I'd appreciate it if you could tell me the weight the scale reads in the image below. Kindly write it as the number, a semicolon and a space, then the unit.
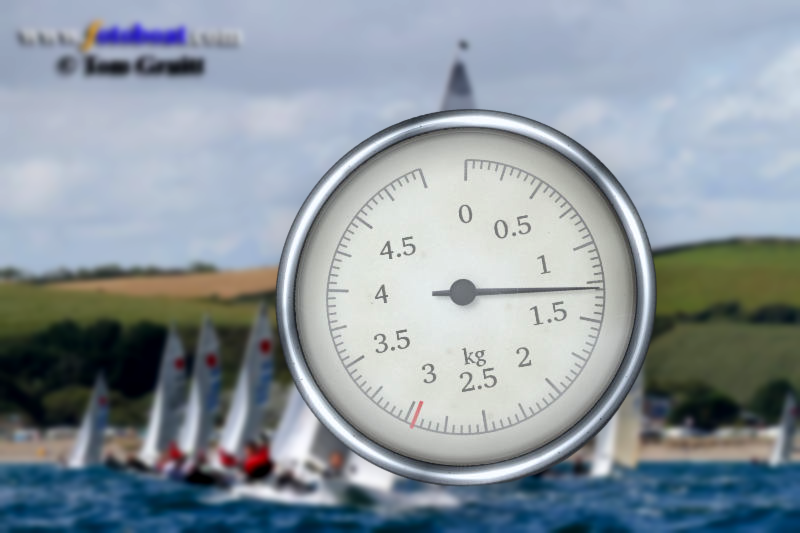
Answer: 1.3; kg
